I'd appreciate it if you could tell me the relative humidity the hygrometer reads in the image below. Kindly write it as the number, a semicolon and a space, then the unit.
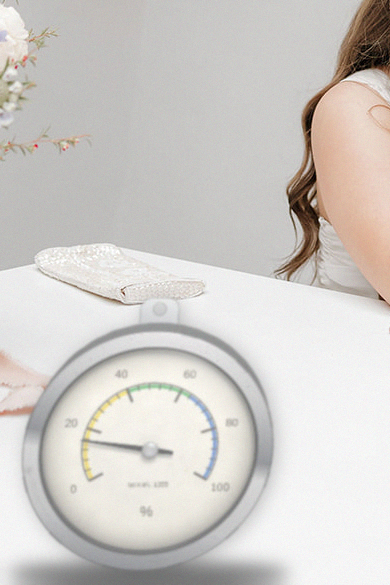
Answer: 16; %
